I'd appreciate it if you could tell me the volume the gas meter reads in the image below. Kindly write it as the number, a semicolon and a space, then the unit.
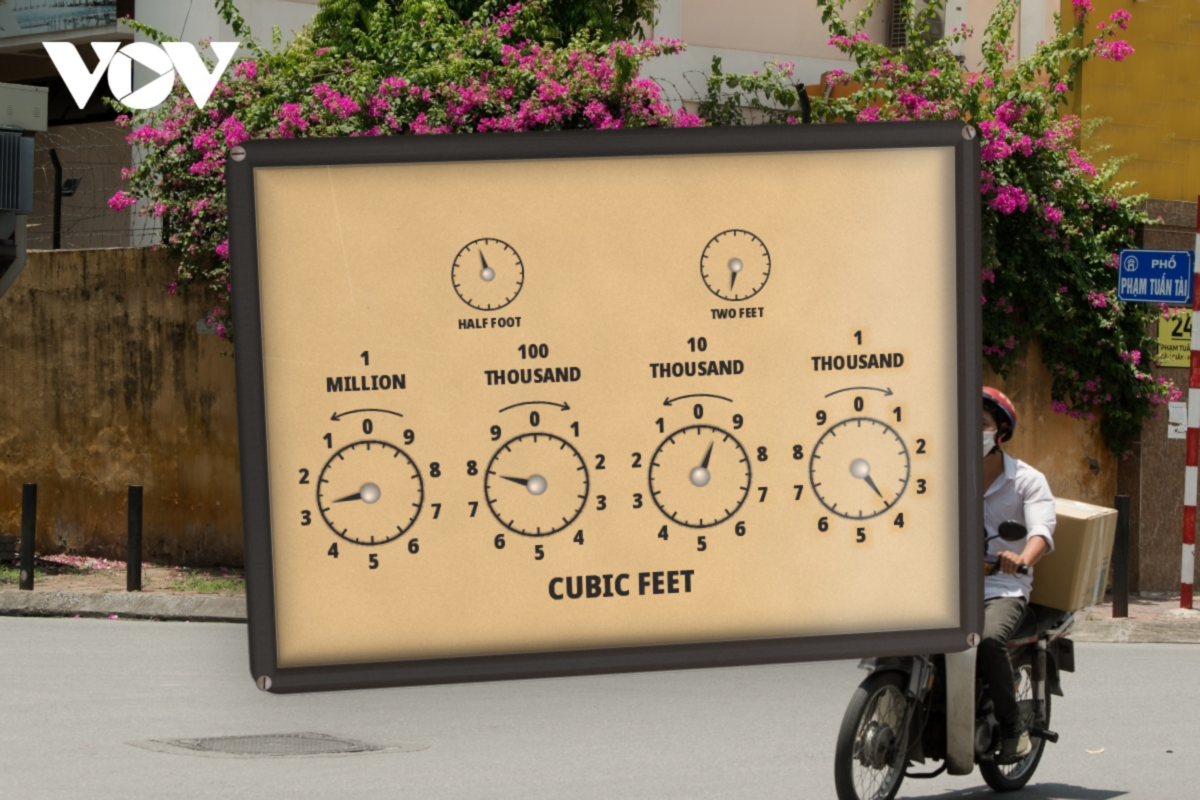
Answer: 279400; ft³
